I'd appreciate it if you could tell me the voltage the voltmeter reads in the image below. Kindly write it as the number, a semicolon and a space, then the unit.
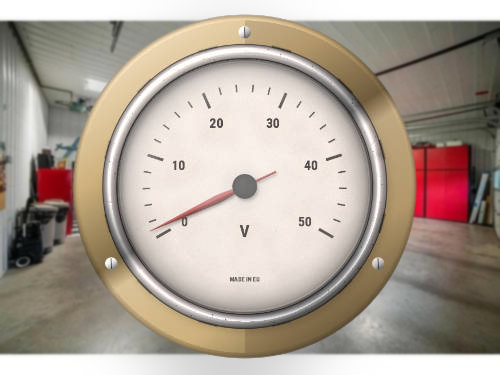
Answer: 1; V
